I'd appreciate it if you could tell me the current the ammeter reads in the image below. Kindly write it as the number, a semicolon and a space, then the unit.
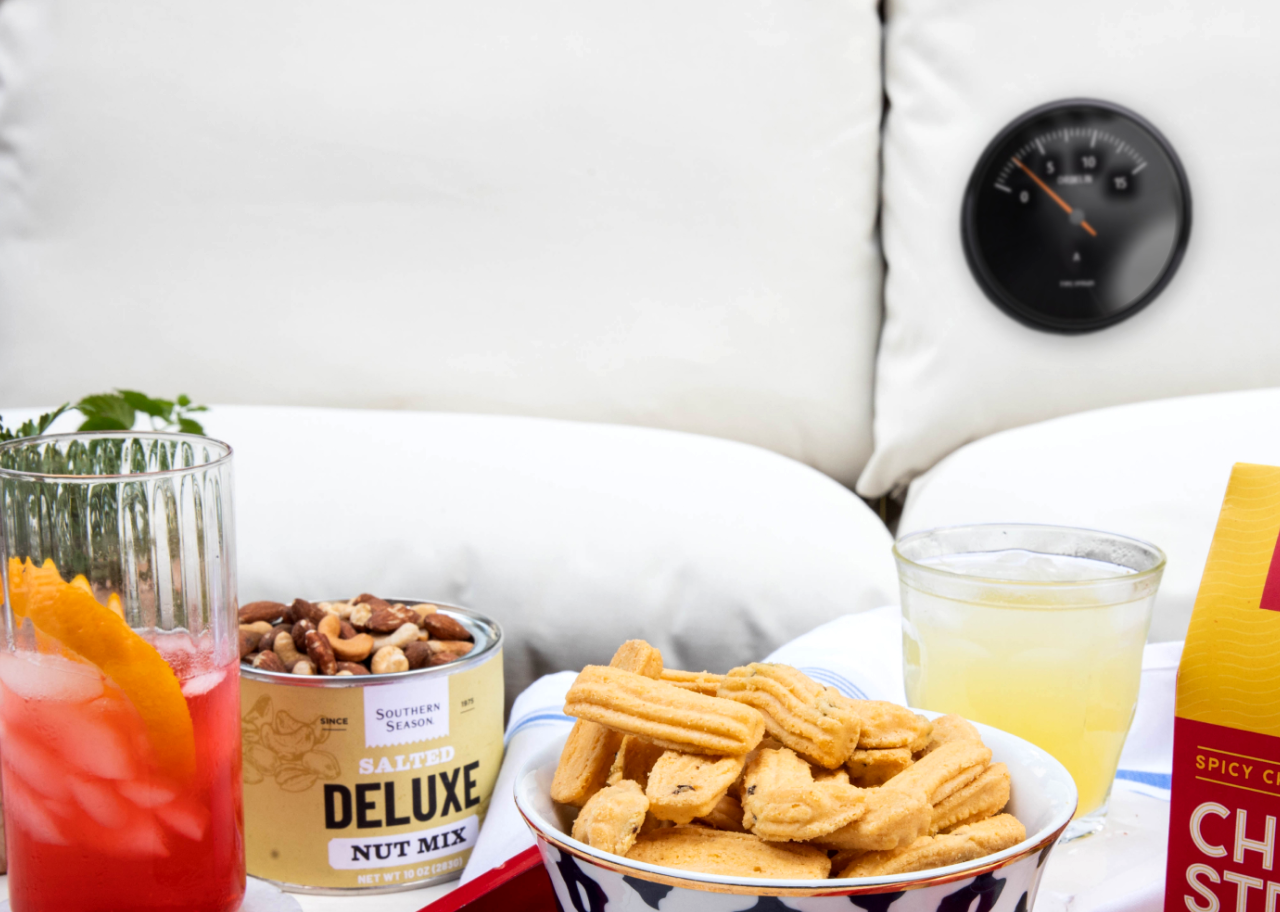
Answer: 2.5; A
